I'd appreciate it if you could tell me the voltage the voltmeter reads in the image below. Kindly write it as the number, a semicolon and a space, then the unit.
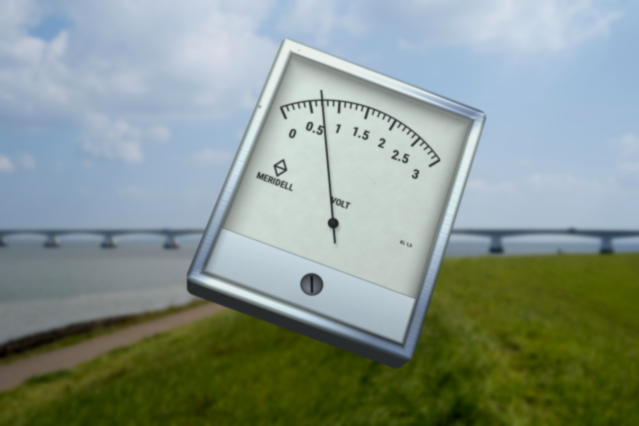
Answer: 0.7; V
